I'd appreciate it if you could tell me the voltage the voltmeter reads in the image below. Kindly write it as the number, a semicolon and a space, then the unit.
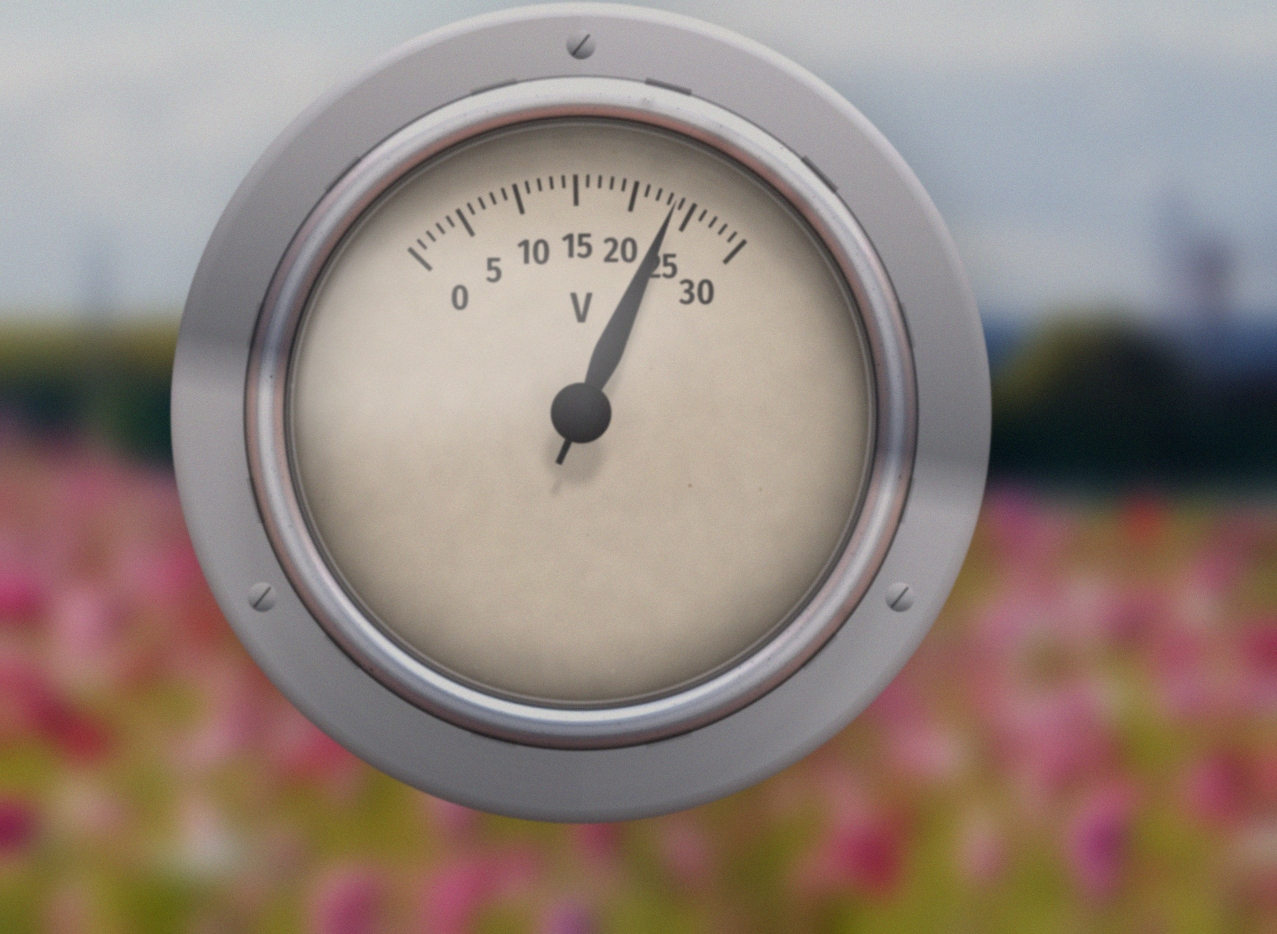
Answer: 23.5; V
